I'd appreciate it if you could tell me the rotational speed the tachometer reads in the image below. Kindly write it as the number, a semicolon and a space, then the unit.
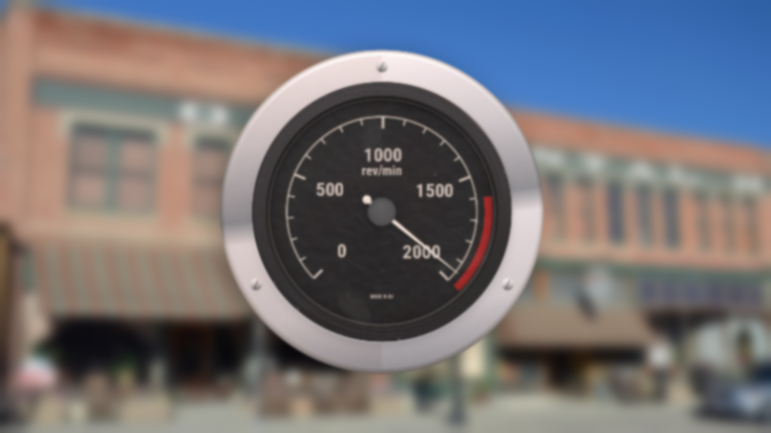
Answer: 1950; rpm
